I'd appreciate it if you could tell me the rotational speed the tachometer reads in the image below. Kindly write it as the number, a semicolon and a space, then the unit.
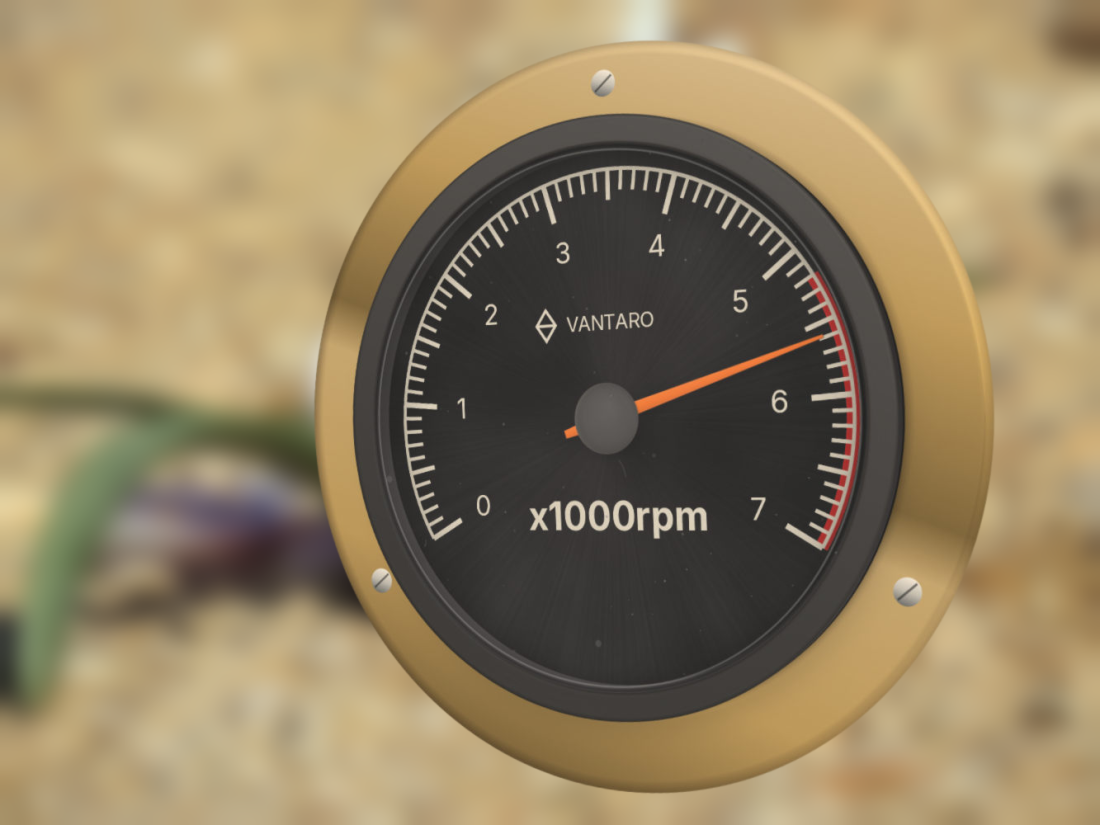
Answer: 5600; rpm
